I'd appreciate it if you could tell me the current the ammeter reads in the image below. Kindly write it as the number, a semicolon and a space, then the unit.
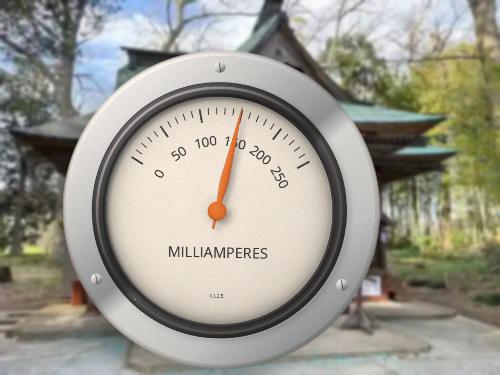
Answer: 150; mA
